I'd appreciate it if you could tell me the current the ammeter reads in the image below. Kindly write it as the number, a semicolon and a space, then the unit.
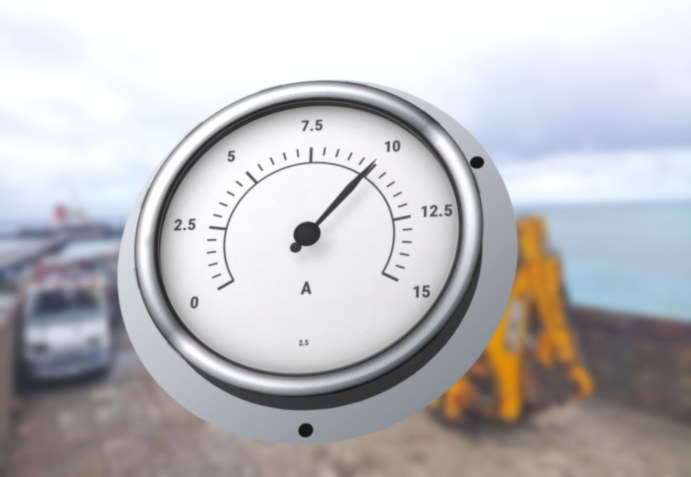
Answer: 10; A
